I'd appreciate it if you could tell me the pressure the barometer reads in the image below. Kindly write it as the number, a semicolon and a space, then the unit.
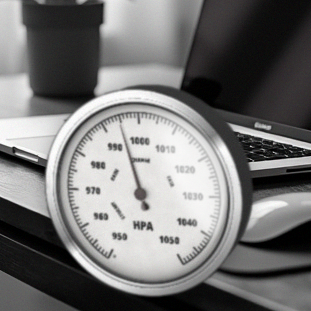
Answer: 995; hPa
